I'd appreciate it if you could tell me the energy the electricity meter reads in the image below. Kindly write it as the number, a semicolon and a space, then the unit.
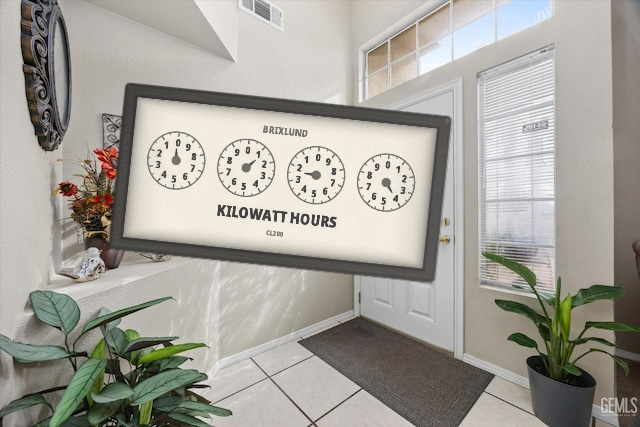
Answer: 124; kWh
